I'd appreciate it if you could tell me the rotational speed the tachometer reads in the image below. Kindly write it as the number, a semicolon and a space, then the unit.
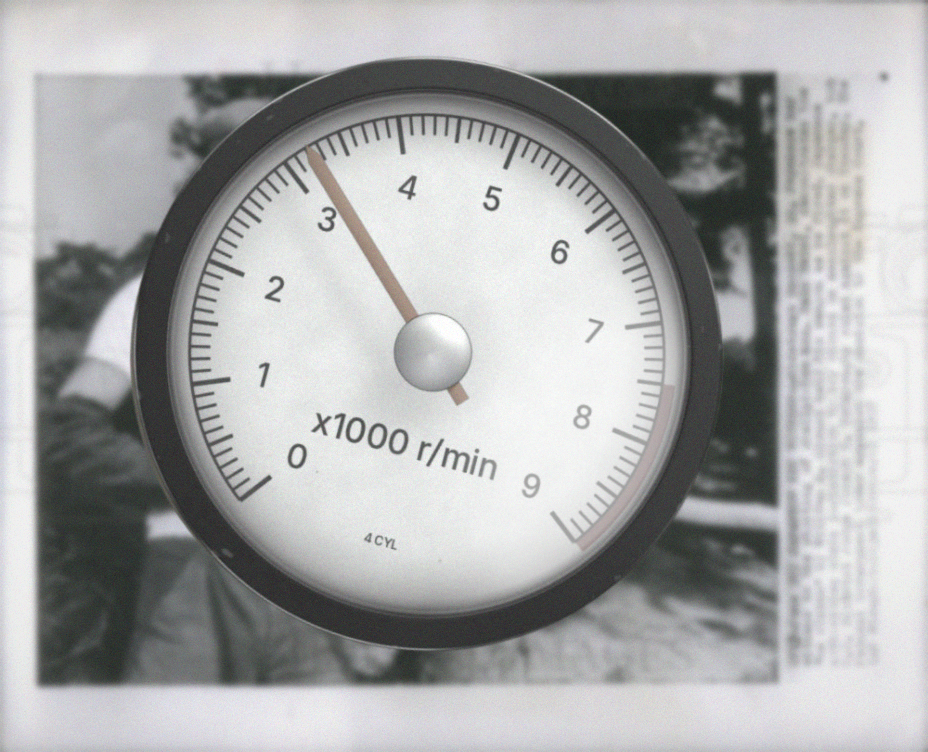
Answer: 3200; rpm
